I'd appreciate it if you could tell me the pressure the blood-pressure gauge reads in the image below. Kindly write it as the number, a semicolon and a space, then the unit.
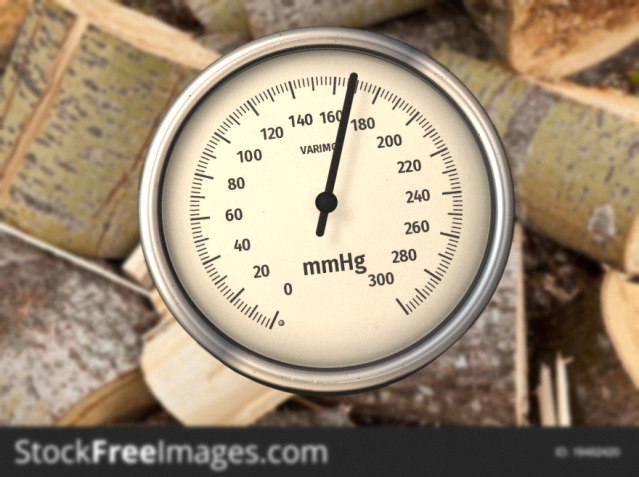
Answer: 168; mmHg
